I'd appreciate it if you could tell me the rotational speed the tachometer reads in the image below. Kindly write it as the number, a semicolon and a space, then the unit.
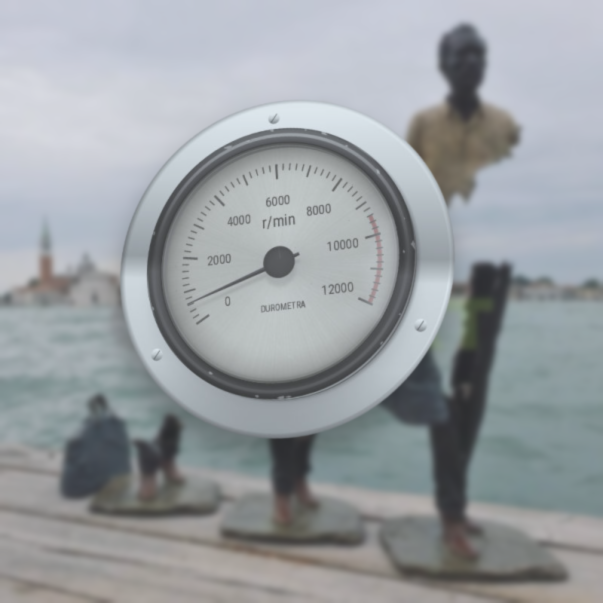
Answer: 600; rpm
